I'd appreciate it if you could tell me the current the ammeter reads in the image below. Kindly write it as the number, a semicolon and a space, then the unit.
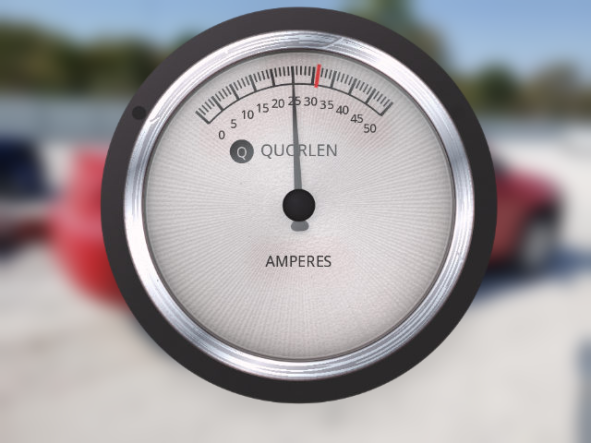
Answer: 25; A
